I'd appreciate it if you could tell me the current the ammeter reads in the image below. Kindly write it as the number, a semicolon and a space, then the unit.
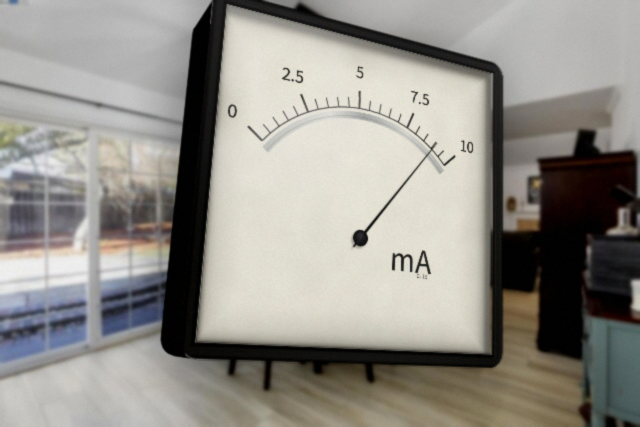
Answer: 9; mA
